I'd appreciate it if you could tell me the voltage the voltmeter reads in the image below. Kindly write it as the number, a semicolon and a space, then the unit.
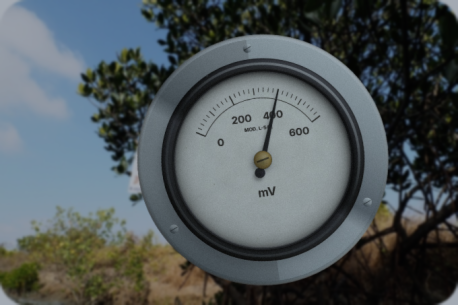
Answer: 400; mV
